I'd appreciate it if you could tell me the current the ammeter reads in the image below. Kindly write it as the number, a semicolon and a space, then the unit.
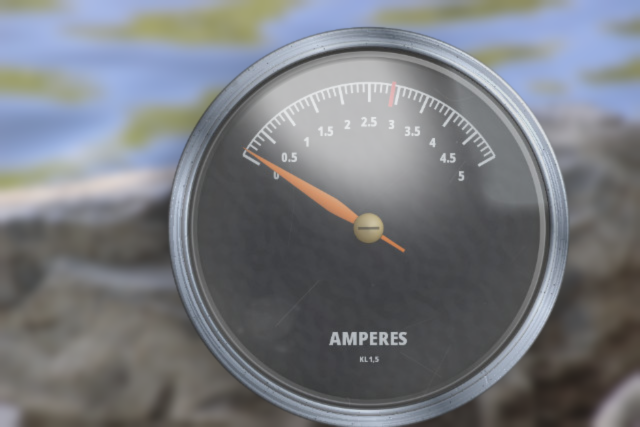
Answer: 0.1; A
